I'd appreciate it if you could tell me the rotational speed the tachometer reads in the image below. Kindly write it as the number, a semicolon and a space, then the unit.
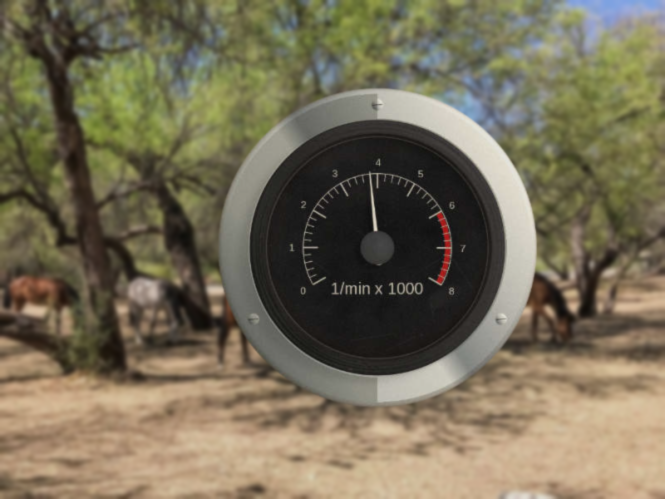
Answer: 3800; rpm
